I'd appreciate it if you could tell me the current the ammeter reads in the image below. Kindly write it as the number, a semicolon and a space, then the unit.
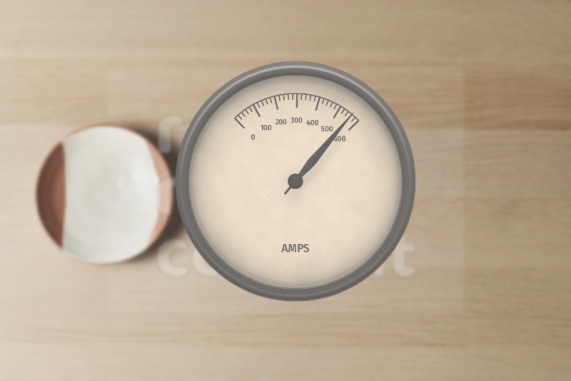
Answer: 560; A
